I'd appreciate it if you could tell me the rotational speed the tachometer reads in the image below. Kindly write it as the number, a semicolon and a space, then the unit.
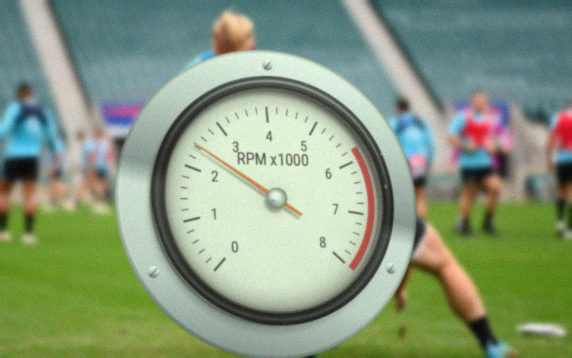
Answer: 2400; rpm
